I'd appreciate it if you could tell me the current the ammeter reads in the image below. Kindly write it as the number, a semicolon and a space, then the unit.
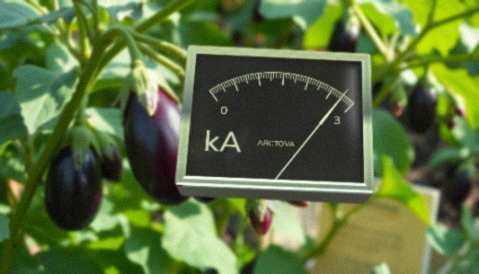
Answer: 2.75; kA
